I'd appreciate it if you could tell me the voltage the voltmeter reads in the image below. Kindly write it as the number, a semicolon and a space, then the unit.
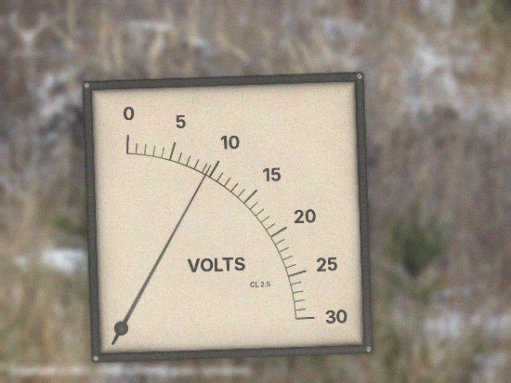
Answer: 9.5; V
